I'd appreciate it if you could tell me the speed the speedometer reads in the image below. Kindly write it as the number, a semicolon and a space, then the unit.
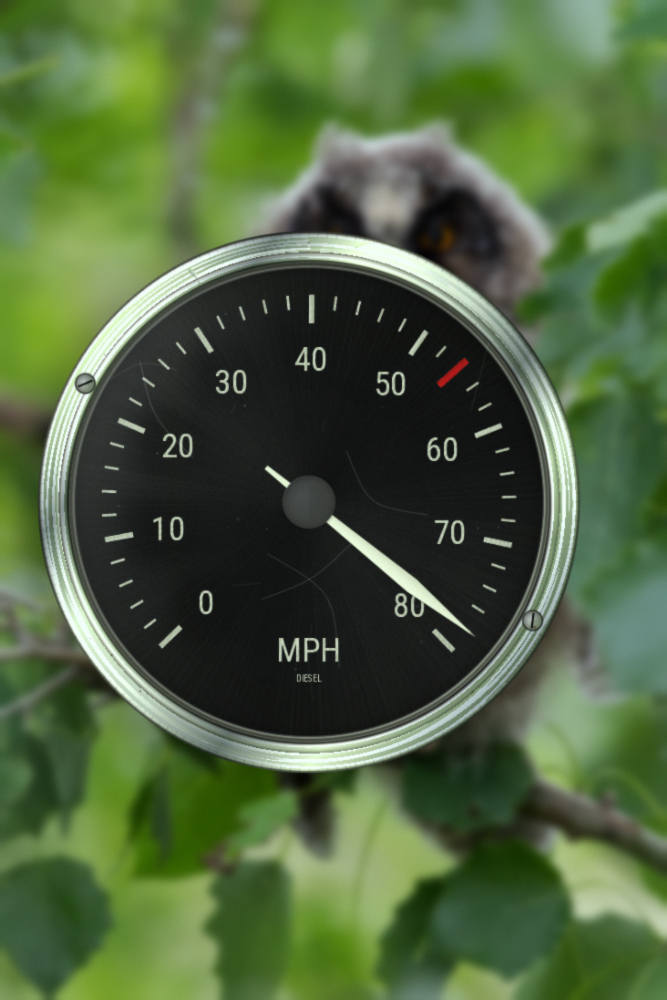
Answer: 78; mph
